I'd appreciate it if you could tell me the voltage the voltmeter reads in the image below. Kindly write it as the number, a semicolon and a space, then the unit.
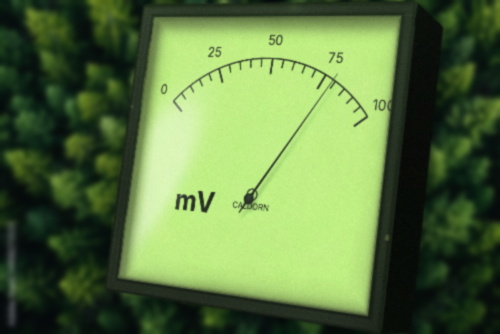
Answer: 80; mV
